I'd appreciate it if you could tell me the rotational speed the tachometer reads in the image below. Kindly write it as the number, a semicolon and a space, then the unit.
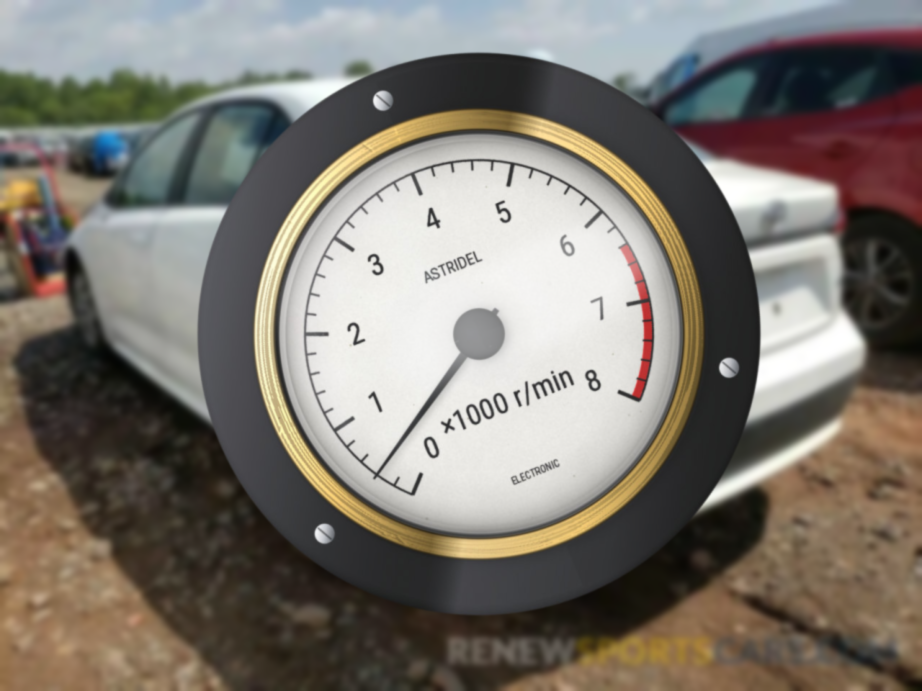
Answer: 400; rpm
